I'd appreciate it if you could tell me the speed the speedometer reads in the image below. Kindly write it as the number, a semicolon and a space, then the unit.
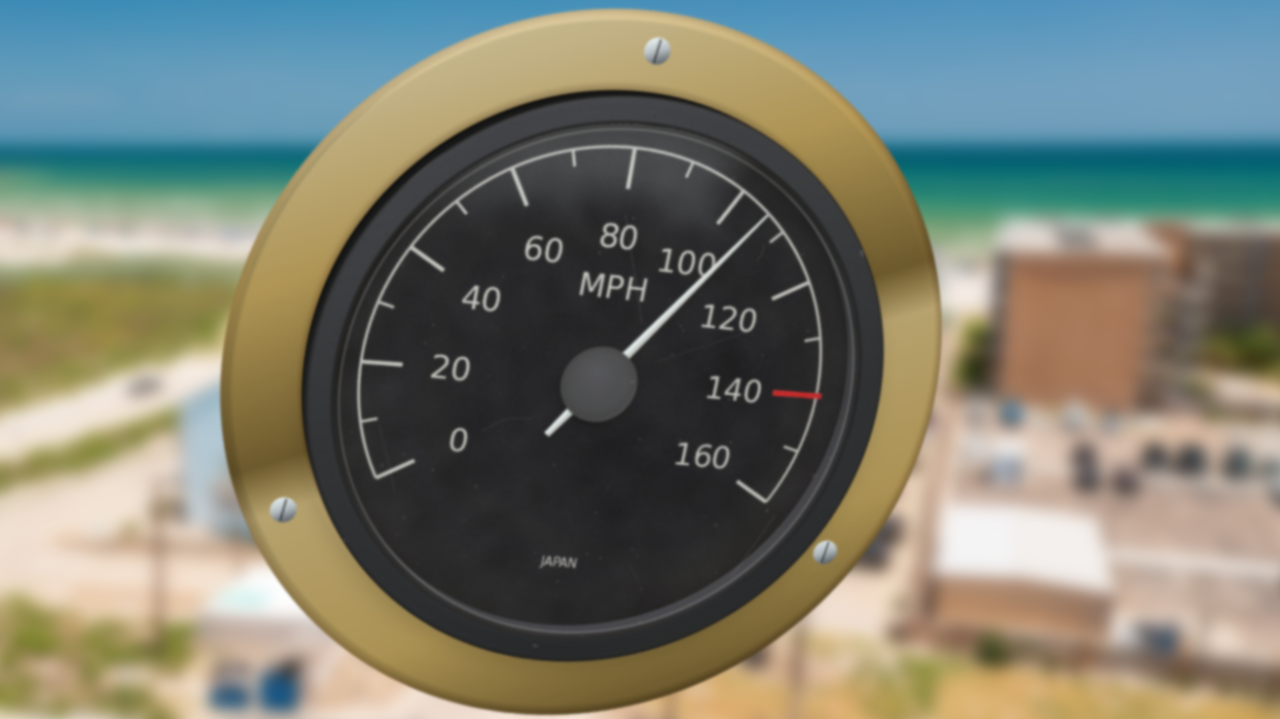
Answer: 105; mph
